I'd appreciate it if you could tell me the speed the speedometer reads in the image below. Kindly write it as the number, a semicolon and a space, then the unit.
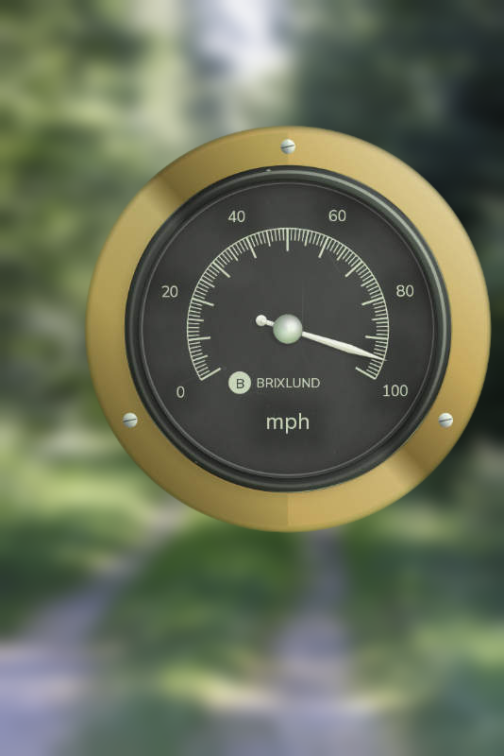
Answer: 95; mph
